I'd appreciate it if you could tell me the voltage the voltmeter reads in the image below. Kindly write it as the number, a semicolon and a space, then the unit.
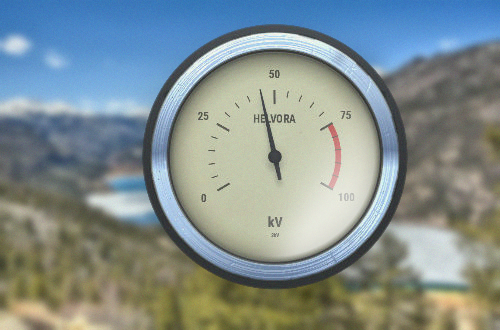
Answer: 45; kV
